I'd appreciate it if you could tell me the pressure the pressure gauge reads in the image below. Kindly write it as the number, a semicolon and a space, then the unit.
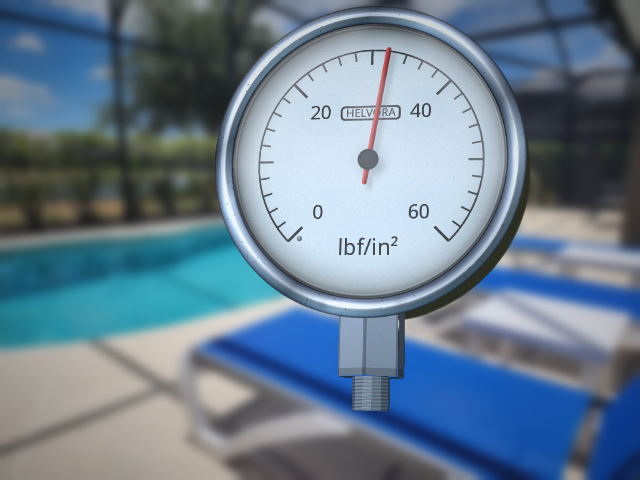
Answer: 32; psi
